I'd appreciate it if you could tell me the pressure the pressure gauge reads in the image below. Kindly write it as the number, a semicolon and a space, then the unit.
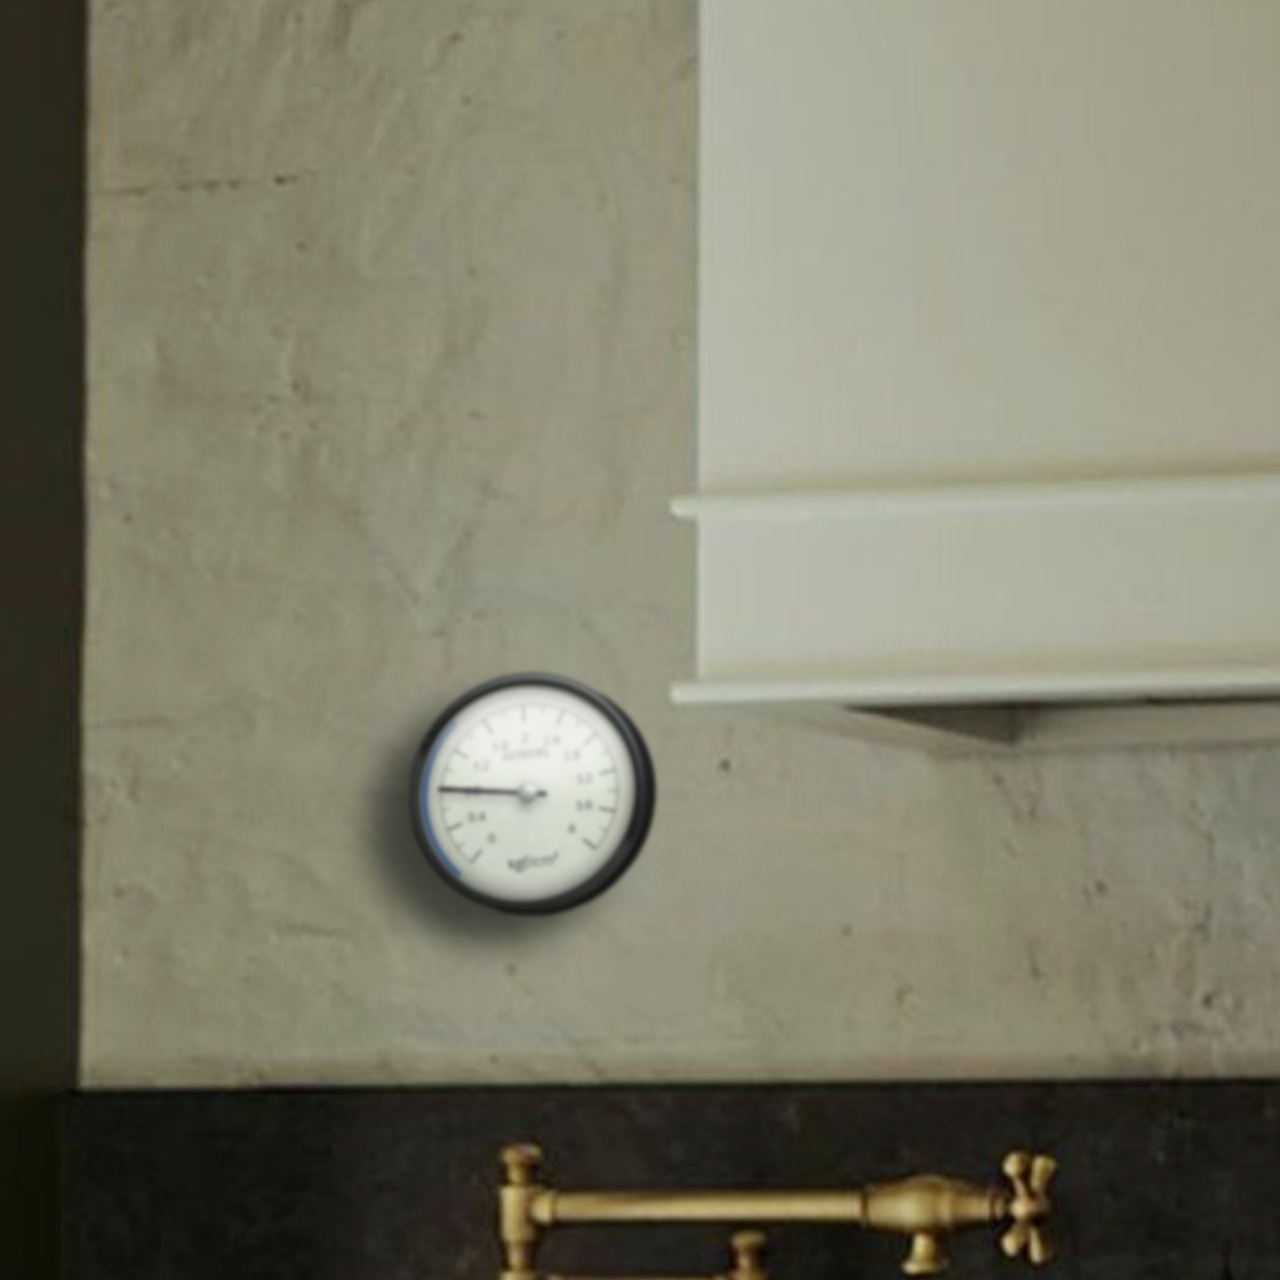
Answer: 0.8; kg/cm²
